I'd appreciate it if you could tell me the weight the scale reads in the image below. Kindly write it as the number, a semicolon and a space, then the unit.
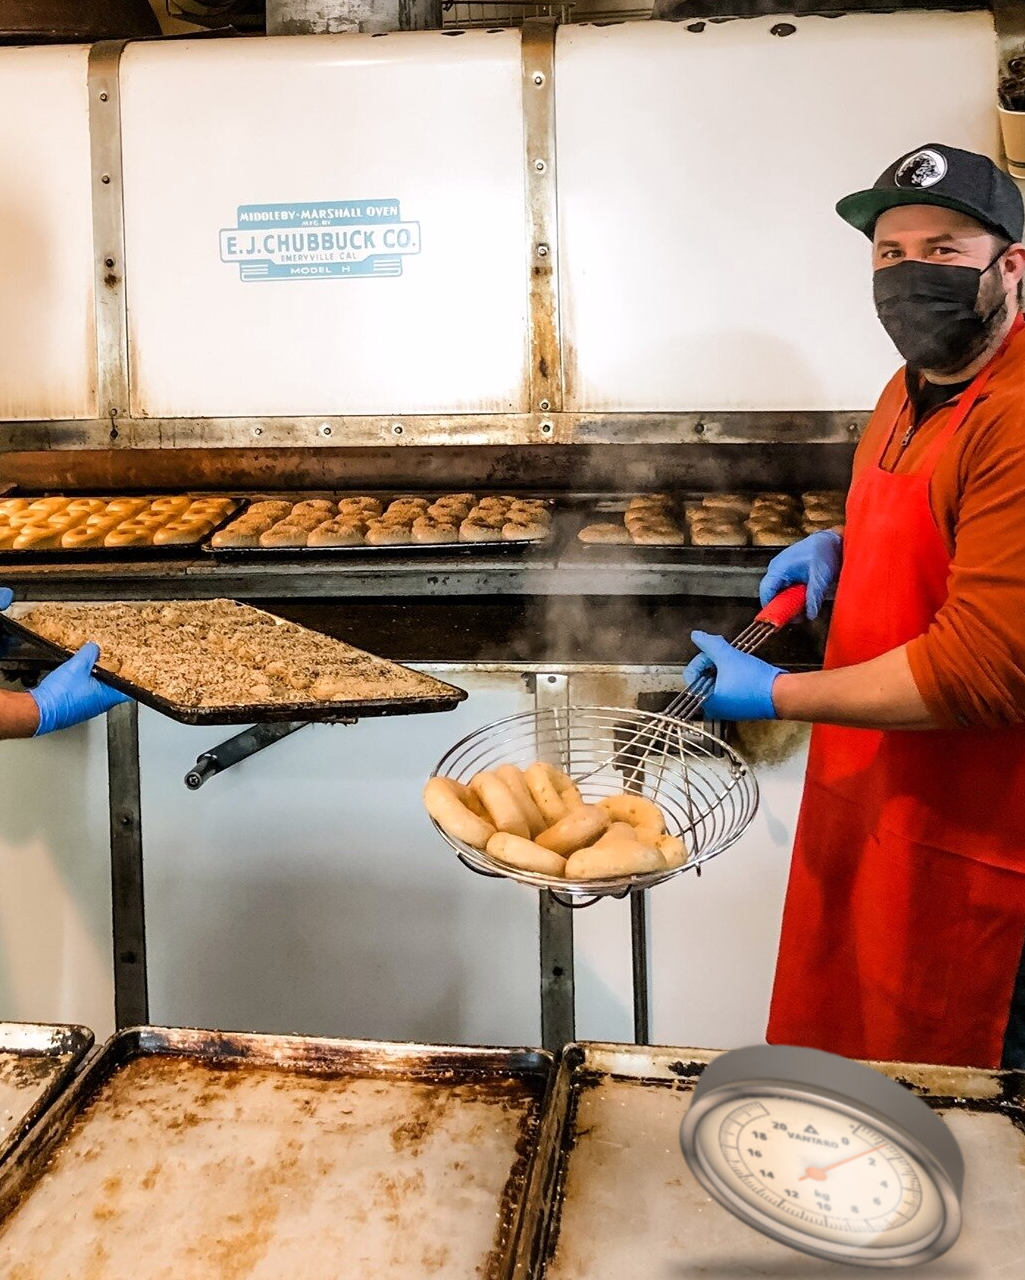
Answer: 1; kg
